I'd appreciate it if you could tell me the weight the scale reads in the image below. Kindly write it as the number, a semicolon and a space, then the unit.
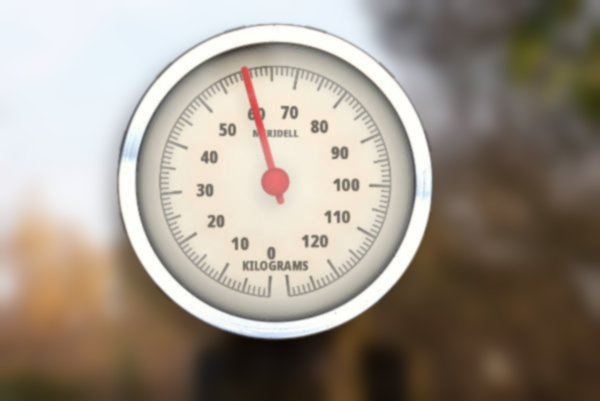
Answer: 60; kg
